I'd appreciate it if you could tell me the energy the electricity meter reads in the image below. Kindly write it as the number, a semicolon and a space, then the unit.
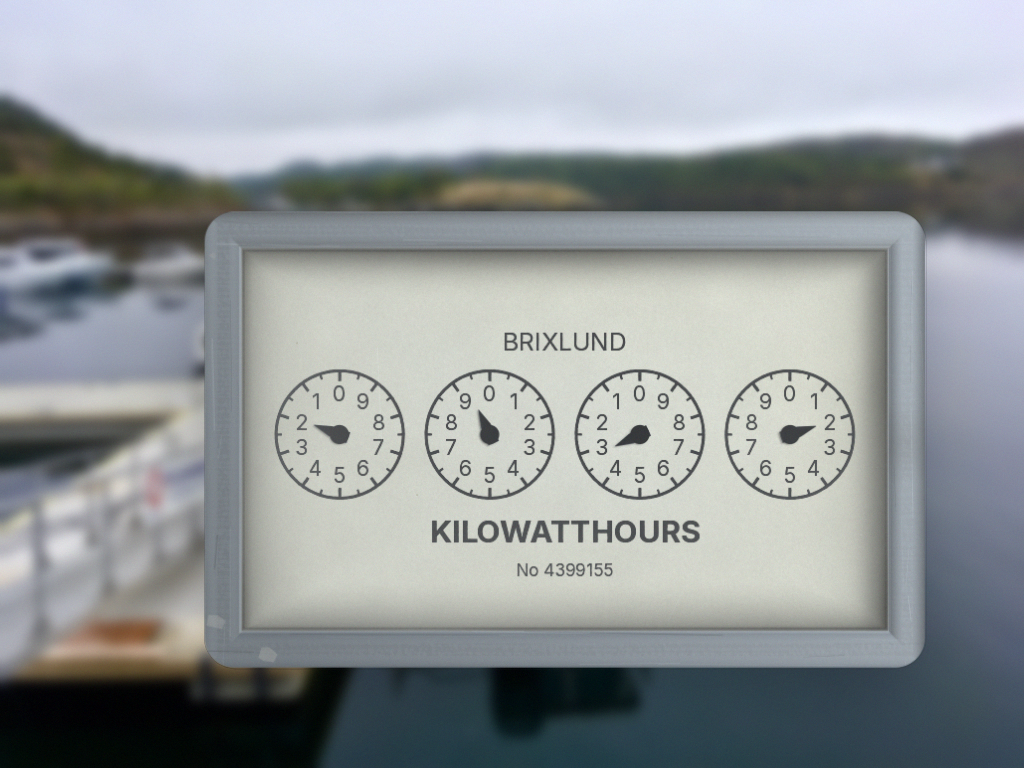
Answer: 1932; kWh
